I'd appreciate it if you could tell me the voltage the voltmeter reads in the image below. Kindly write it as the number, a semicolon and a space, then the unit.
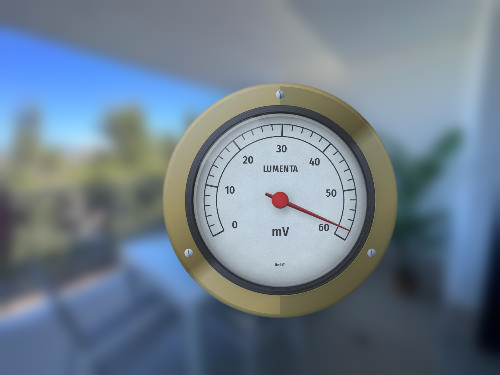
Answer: 58; mV
